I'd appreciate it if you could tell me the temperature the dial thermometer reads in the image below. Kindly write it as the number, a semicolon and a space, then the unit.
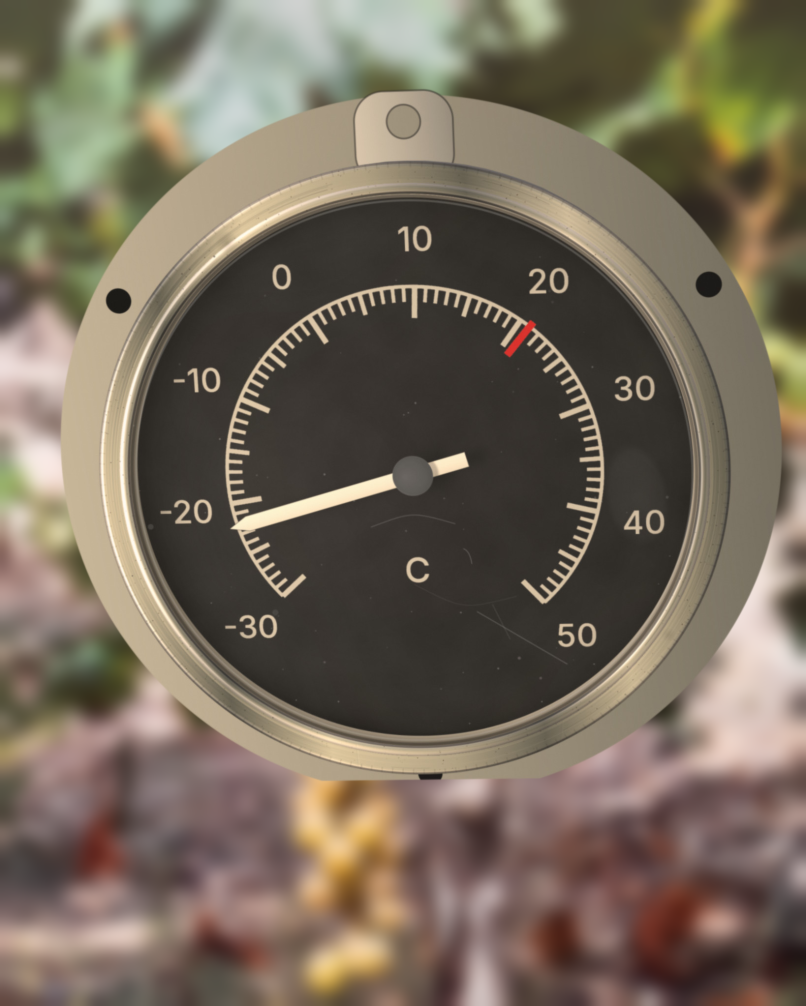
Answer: -22; °C
